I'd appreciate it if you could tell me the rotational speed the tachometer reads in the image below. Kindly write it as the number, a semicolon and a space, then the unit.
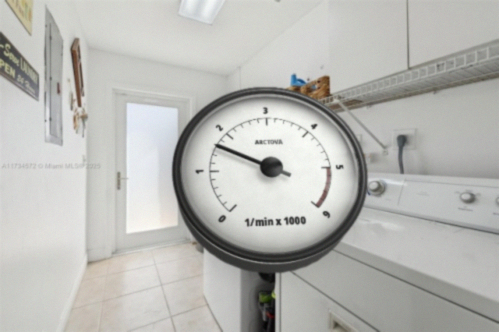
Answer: 1600; rpm
